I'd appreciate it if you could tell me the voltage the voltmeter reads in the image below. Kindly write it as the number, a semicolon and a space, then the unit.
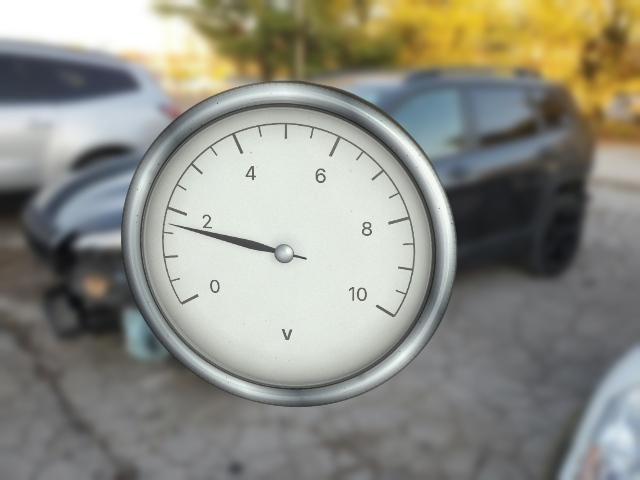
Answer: 1.75; V
